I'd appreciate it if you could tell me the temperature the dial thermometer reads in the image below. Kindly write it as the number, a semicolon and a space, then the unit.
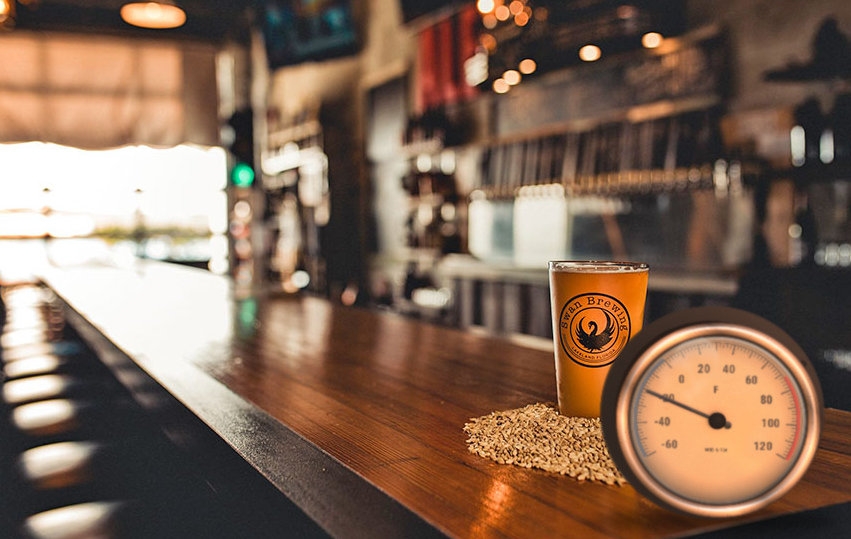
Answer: -20; °F
